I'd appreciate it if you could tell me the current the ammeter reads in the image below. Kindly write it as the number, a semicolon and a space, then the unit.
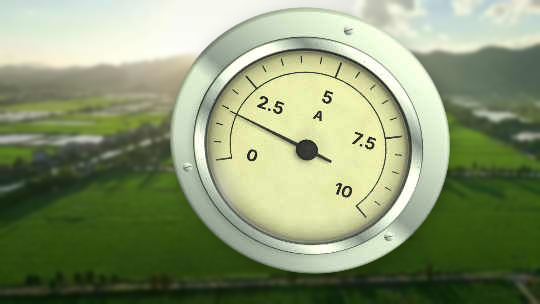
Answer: 1.5; A
